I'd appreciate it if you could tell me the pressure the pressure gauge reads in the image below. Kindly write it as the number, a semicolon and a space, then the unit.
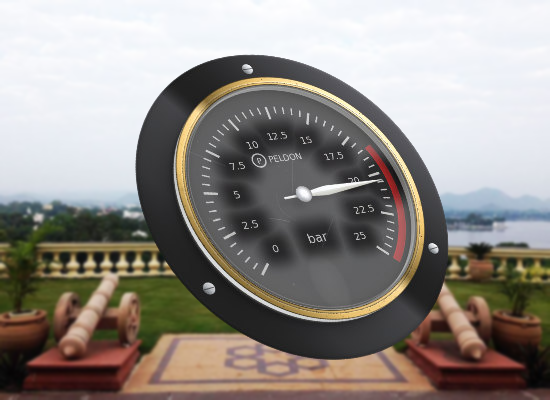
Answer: 20.5; bar
